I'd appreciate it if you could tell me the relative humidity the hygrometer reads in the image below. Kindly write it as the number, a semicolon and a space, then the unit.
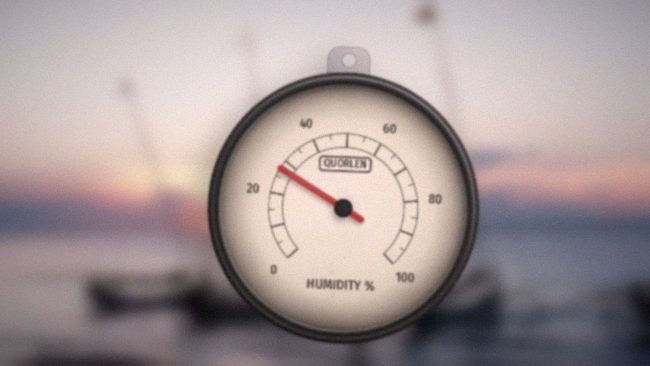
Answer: 27.5; %
